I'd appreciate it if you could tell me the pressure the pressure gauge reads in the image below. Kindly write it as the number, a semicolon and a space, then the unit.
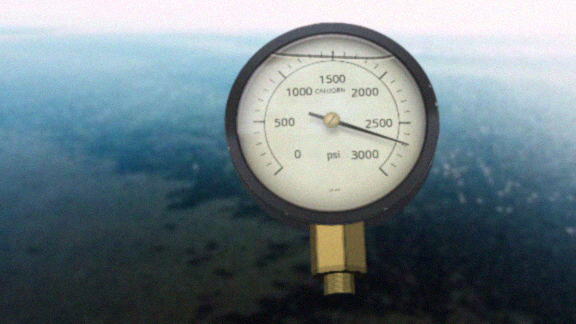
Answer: 2700; psi
